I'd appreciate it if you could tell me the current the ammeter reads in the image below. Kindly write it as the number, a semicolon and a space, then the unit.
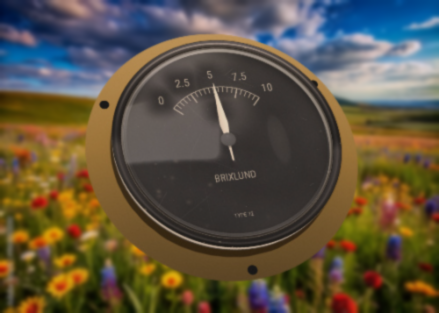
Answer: 5; A
